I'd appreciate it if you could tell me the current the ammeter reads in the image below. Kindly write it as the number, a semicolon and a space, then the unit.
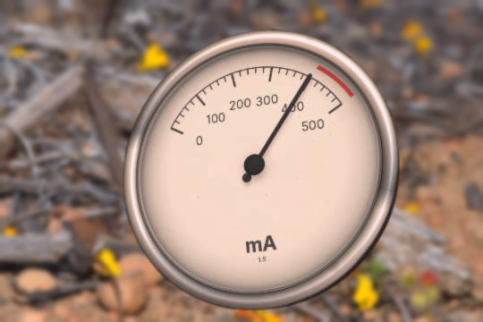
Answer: 400; mA
